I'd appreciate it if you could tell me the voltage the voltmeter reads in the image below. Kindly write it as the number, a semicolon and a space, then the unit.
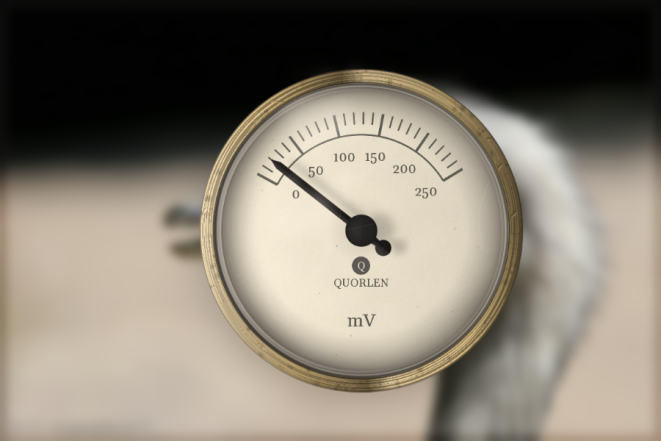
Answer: 20; mV
